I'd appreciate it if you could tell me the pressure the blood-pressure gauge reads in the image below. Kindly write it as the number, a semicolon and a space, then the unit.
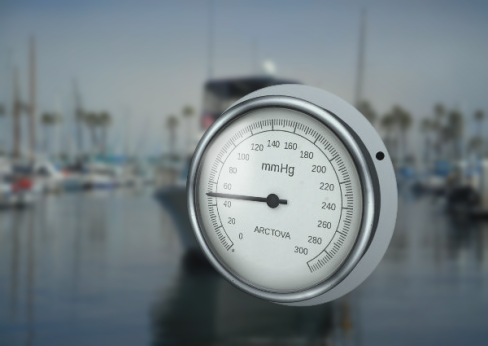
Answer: 50; mmHg
